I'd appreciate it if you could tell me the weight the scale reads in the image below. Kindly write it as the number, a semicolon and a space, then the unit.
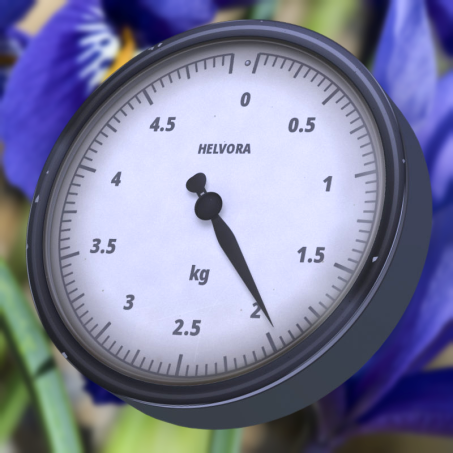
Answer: 1.95; kg
